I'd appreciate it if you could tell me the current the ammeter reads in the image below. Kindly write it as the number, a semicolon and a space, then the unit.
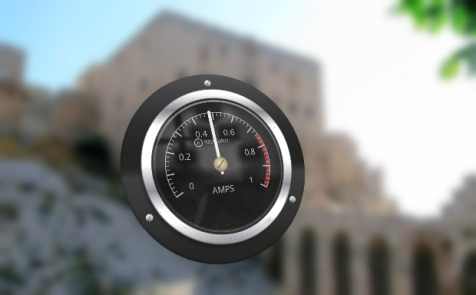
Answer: 0.48; A
